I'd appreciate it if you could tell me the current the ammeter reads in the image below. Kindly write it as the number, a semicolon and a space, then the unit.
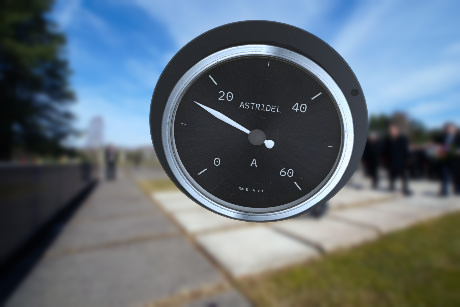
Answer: 15; A
